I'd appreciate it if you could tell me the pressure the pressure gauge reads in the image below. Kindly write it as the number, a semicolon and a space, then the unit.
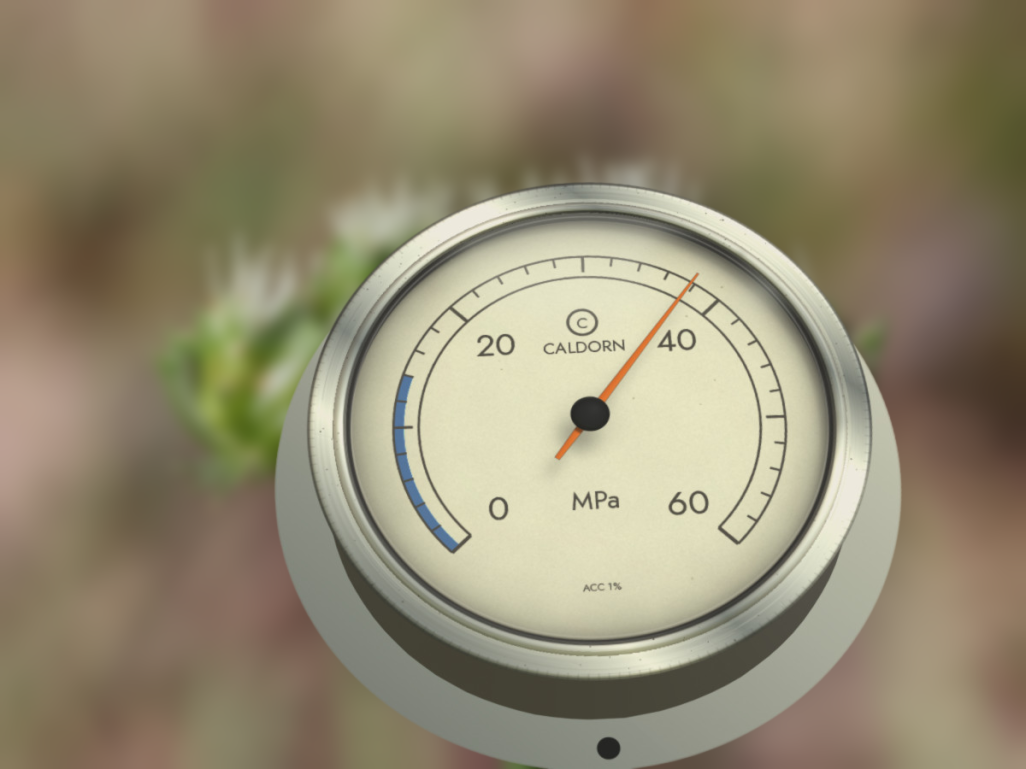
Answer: 38; MPa
